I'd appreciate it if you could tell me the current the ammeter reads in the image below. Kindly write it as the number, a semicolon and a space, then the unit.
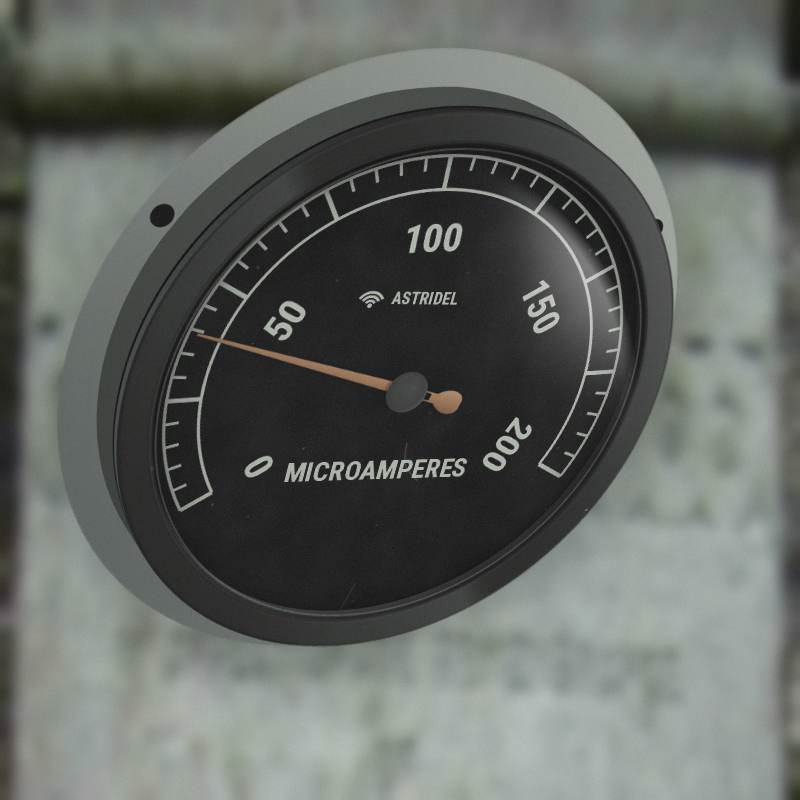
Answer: 40; µA
